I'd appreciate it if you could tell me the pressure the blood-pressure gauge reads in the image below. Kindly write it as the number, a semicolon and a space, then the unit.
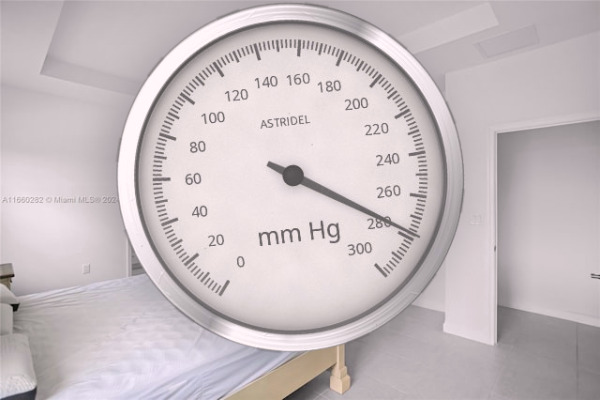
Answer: 278; mmHg
